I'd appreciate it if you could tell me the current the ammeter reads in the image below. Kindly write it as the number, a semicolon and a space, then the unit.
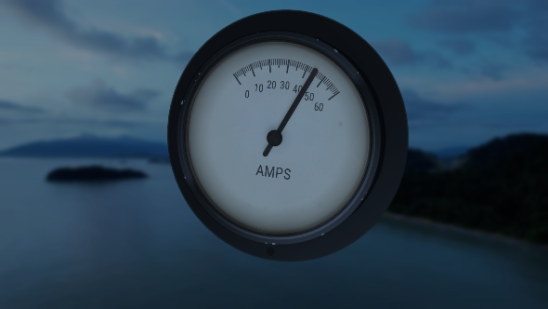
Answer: 45; A
